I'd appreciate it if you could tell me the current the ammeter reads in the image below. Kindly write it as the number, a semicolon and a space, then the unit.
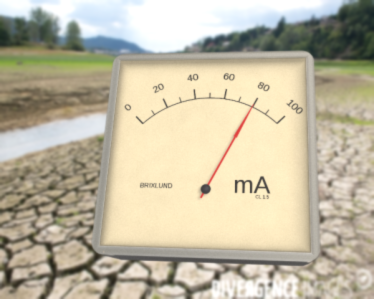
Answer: 80; mA
